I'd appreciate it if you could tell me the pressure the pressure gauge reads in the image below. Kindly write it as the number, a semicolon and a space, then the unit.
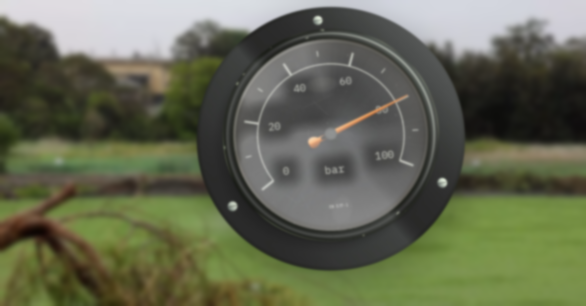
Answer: 80; bar
